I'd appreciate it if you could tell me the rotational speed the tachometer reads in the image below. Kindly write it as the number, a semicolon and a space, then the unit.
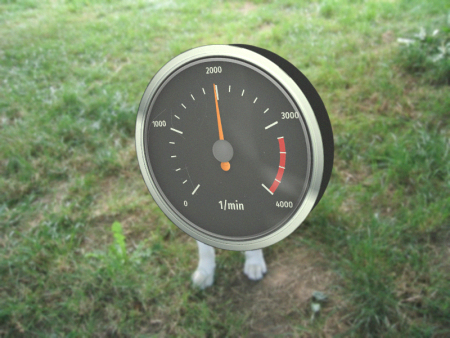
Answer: 2000; rpm
